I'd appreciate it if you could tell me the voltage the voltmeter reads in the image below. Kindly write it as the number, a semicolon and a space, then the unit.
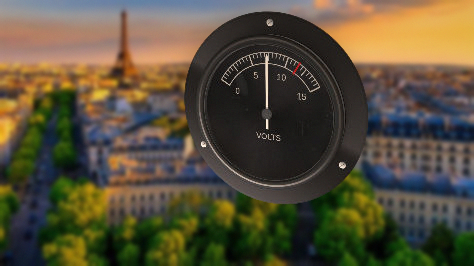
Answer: 7.5; V
